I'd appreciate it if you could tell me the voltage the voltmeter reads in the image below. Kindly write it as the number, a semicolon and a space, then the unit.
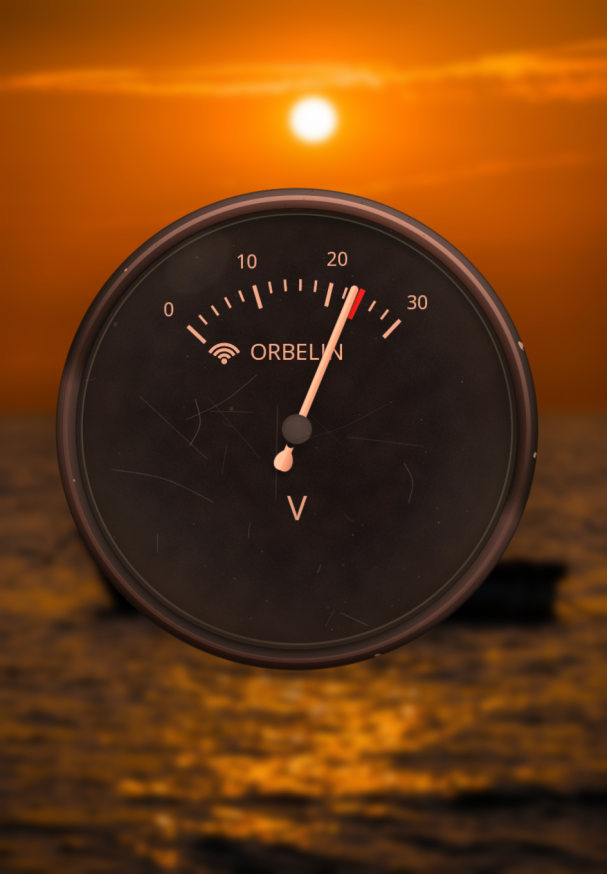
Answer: 23; V
